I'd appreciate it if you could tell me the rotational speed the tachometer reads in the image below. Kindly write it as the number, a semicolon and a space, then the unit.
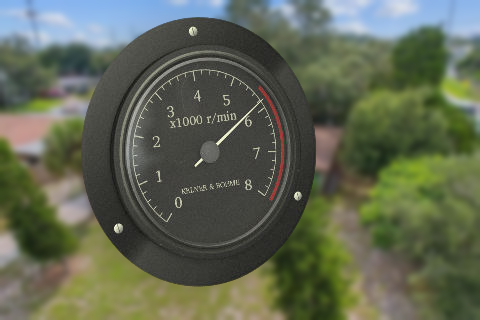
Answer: 5800; rpm
